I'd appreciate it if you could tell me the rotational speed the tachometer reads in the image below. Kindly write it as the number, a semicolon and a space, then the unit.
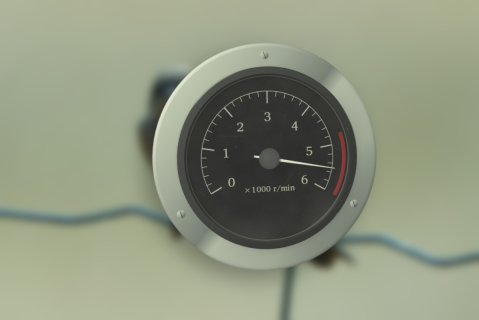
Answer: 5500; rpm
